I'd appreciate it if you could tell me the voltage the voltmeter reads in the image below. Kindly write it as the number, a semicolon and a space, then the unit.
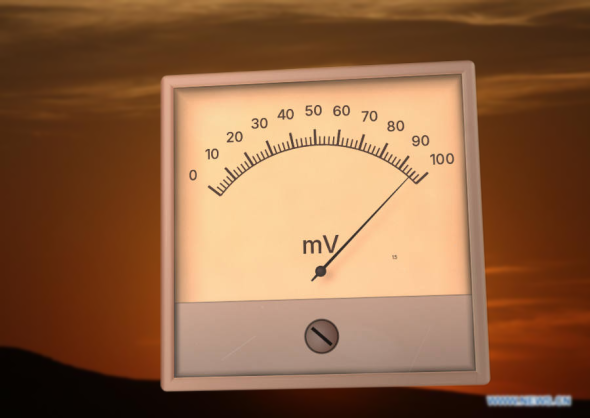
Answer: 96; mV
